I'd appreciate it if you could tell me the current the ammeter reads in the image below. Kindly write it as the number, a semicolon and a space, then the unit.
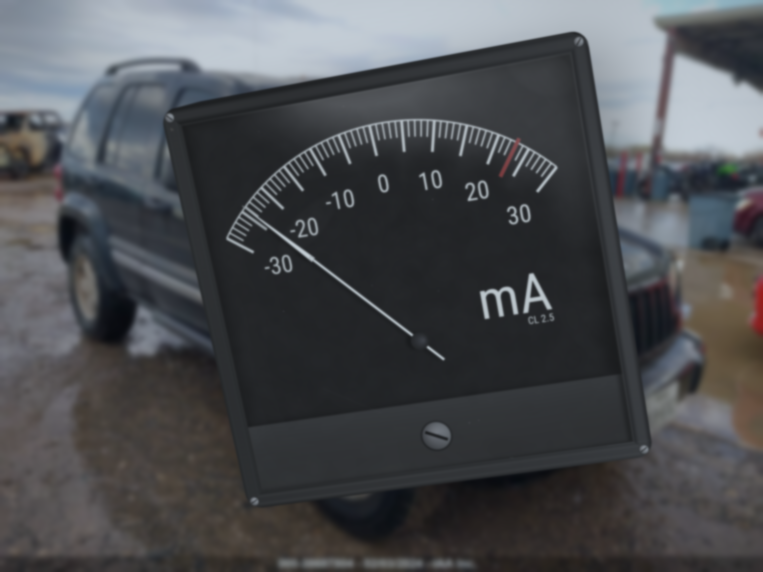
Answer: -24; mA
